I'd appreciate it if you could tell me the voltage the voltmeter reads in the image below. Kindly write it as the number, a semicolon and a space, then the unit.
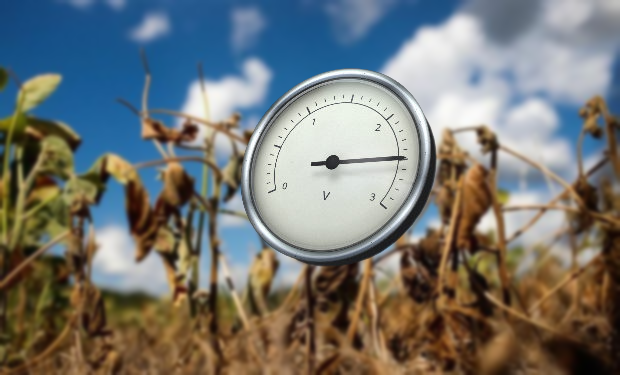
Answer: 2.5; V
